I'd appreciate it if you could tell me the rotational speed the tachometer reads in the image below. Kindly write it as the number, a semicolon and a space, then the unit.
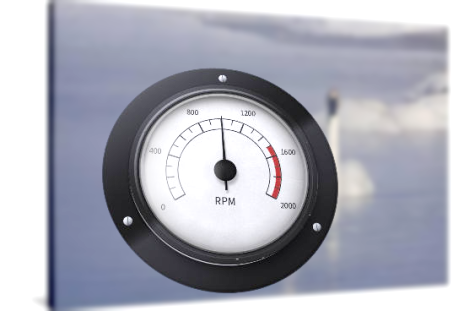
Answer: 1000; rpm
